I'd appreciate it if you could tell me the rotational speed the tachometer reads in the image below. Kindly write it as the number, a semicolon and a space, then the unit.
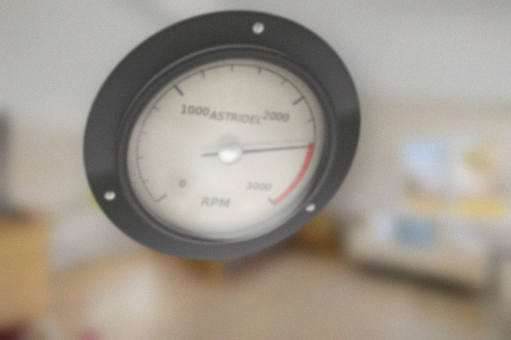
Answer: 2400; rpm
